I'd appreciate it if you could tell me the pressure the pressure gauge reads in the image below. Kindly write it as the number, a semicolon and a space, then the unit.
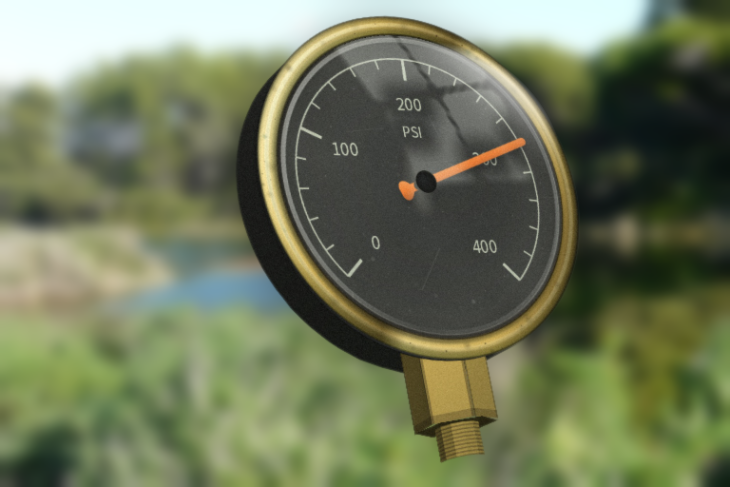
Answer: 300; psi
